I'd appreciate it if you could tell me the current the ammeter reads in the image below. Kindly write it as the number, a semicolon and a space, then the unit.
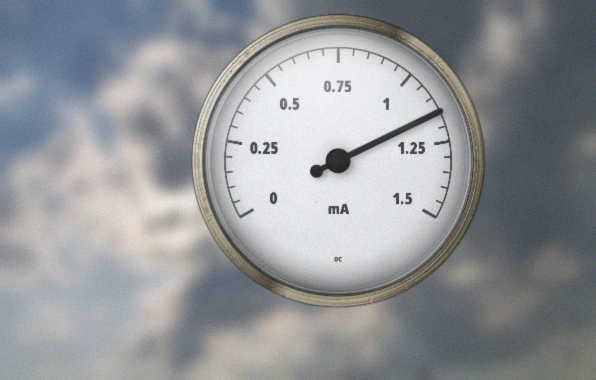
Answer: 1.15; mA
